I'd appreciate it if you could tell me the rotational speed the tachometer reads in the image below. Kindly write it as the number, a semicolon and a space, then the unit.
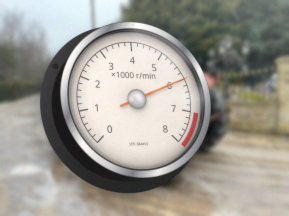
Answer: 6000; rpm
